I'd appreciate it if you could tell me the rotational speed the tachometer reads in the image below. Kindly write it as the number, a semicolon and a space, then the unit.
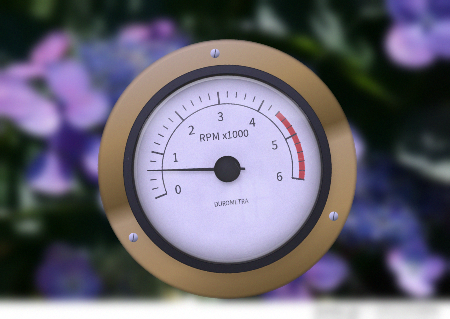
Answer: 600; rpm
